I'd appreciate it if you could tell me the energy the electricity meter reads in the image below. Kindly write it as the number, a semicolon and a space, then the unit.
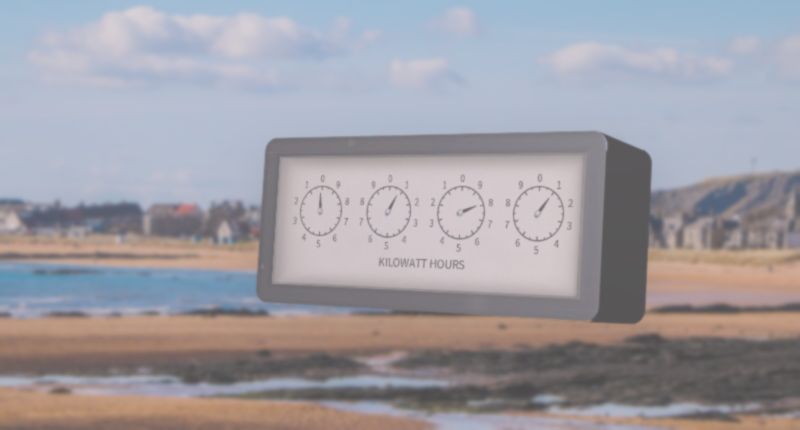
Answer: 81; kWh
